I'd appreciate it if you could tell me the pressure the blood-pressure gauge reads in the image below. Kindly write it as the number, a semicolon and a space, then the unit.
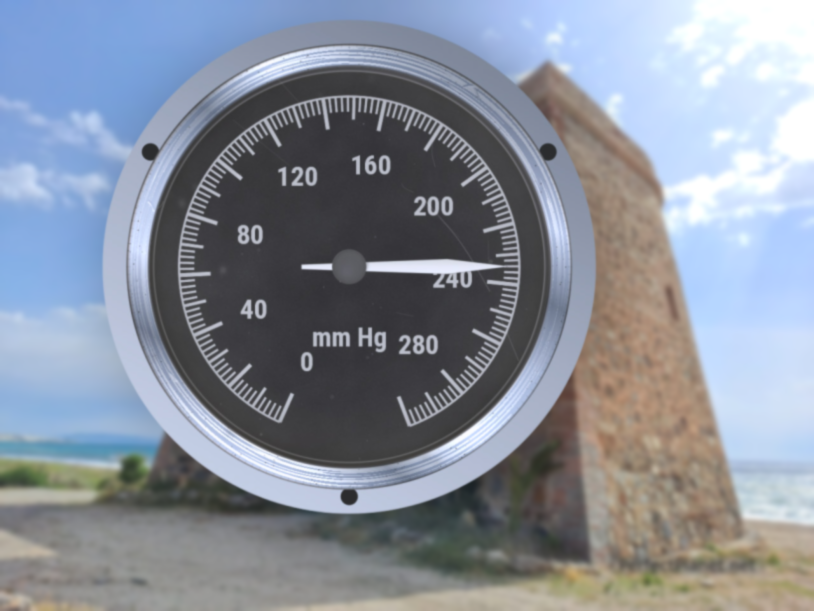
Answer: 234; mmHg
